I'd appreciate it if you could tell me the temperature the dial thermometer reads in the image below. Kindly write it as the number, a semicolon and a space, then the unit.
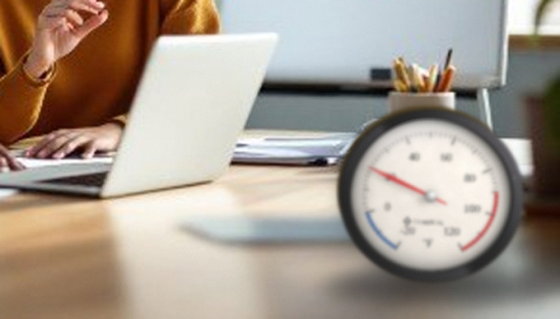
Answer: 20; °F
